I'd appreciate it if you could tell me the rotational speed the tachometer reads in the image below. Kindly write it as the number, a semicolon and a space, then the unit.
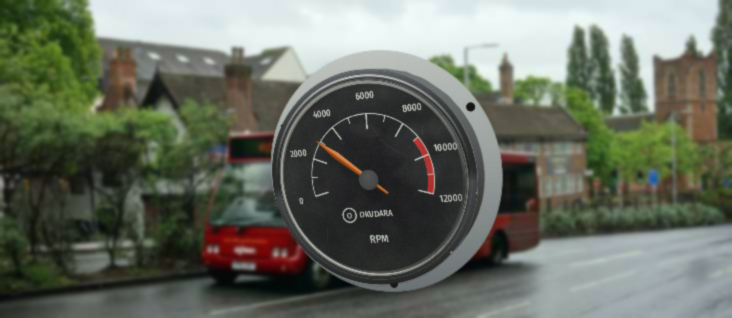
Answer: 3000; rpm
